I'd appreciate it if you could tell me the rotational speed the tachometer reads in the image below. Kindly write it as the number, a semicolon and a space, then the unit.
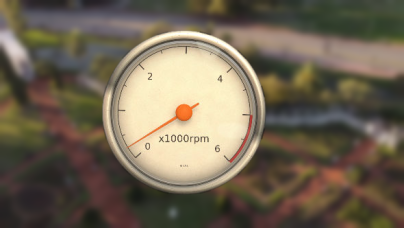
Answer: 250; rpm
